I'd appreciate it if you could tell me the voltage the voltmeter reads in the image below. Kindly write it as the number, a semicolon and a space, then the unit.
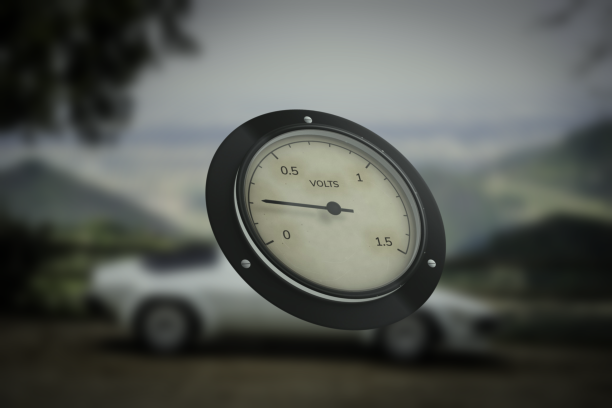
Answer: 0.2; V
